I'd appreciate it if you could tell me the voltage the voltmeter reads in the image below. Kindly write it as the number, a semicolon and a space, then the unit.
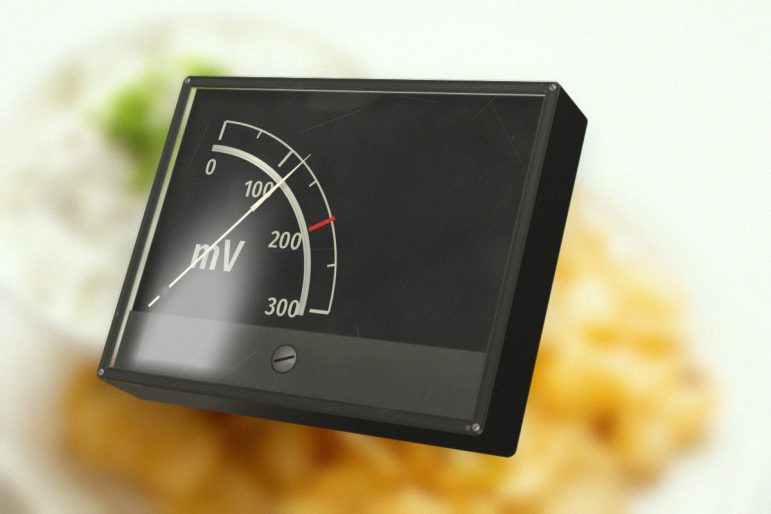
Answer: 125; mV
